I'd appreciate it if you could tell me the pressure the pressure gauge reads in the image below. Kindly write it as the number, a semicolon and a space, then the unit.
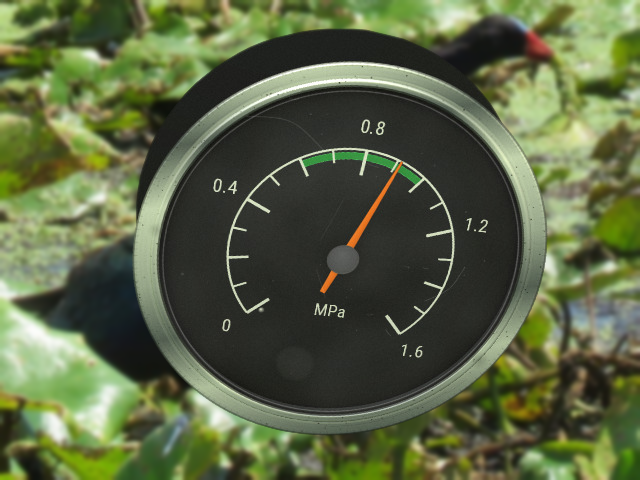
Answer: 0.9; MPa
